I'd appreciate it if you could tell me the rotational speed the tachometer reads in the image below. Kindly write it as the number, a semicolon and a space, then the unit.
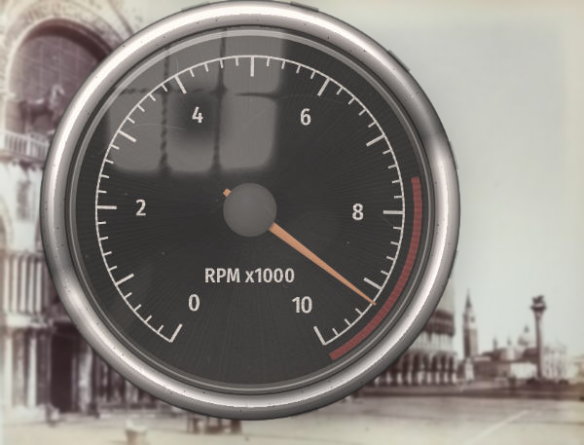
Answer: 9200; rpm
